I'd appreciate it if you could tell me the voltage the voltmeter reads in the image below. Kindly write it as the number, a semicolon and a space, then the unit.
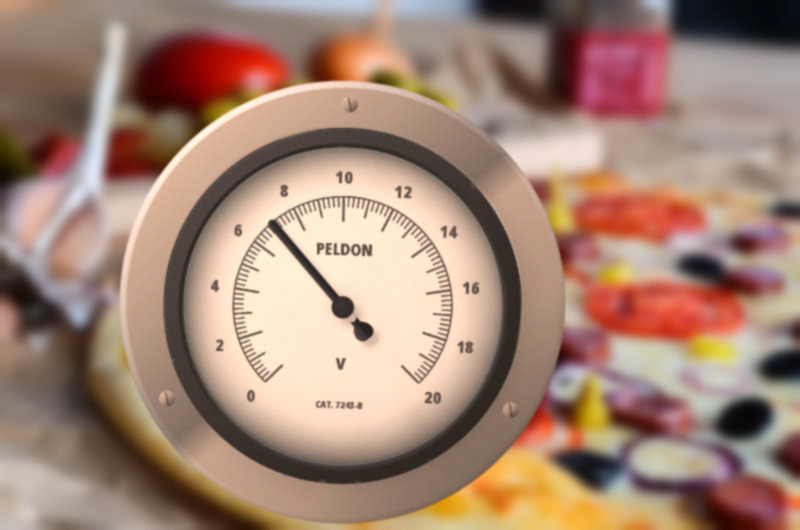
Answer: 7; V
